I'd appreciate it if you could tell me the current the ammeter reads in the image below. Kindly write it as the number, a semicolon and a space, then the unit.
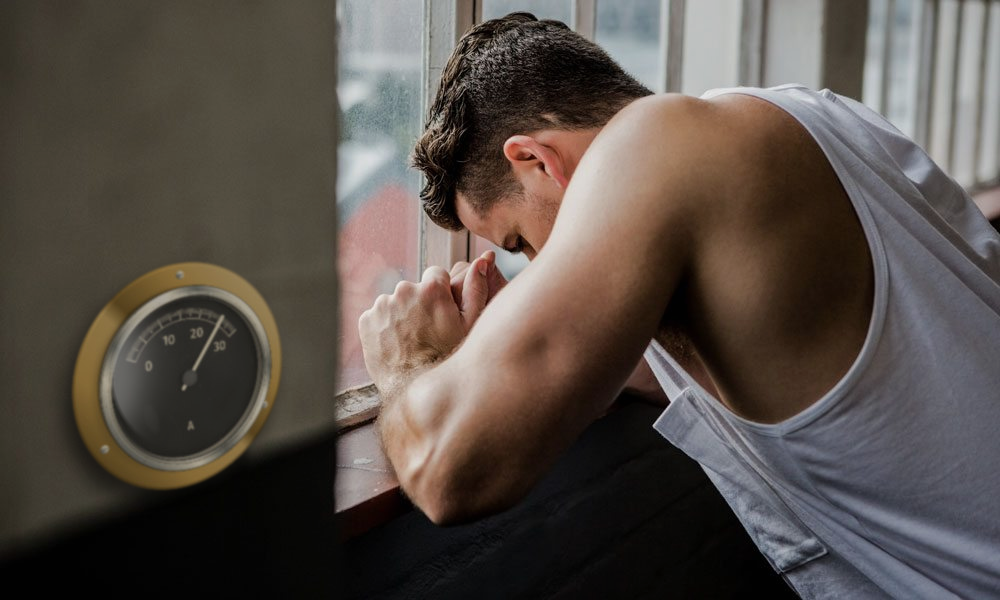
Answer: 25; A
